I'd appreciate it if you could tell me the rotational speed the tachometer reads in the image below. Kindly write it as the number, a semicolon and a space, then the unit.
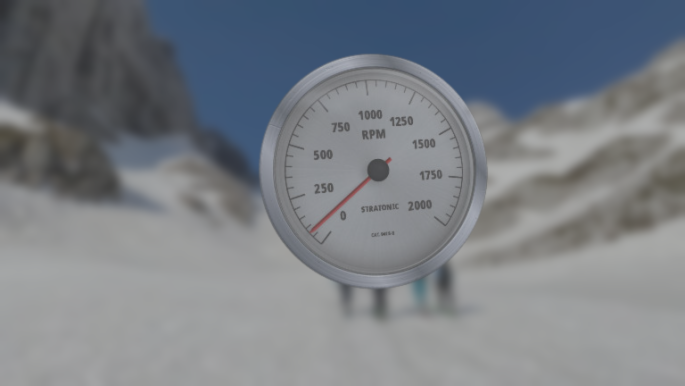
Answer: 75; rpm
